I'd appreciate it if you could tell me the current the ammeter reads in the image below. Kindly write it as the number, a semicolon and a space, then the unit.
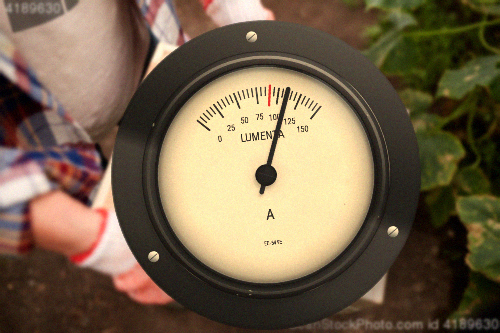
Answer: 110; A
